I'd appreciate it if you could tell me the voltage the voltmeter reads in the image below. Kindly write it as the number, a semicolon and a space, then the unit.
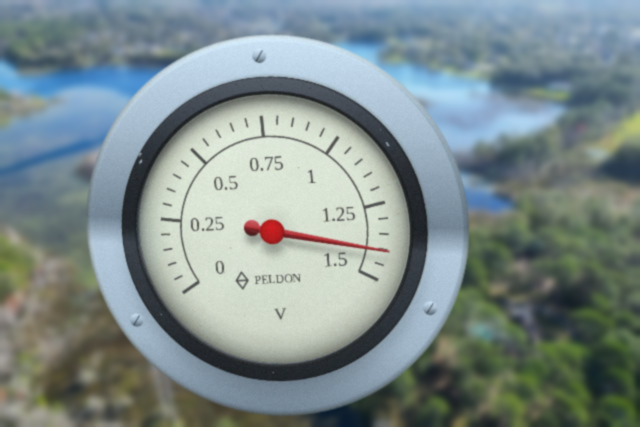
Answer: 1.4; V
